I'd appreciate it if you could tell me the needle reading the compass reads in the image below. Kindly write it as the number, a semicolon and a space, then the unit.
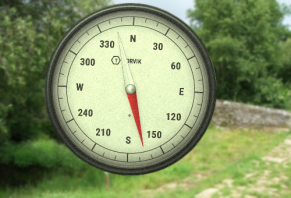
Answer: 165; °
